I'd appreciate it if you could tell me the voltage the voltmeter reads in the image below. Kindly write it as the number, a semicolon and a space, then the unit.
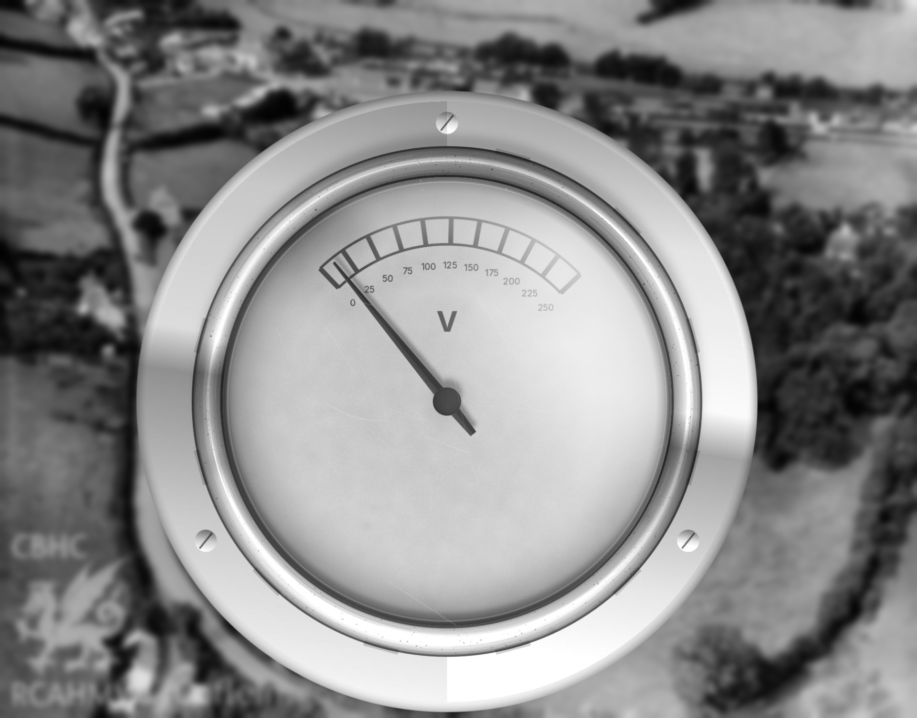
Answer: 12.5; V
